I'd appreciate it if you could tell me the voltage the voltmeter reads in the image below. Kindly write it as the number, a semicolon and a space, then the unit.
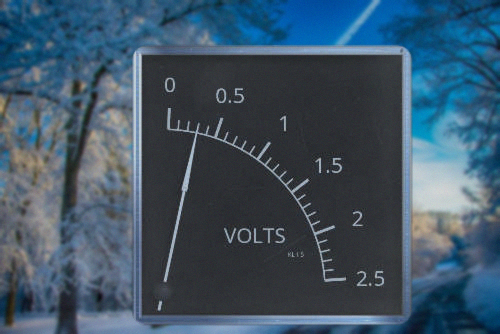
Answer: 0.3; V
